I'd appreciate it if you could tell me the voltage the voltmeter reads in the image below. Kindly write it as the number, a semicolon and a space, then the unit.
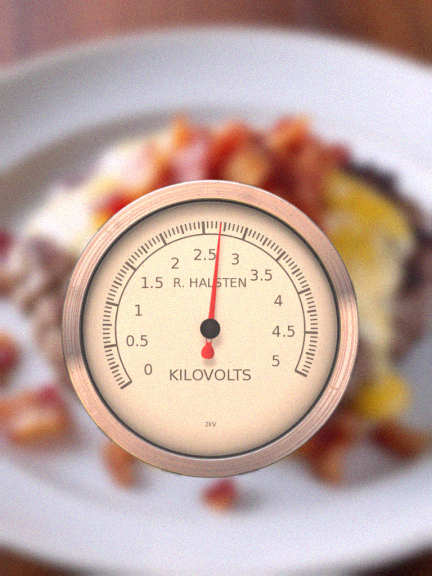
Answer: 2.7; kV
